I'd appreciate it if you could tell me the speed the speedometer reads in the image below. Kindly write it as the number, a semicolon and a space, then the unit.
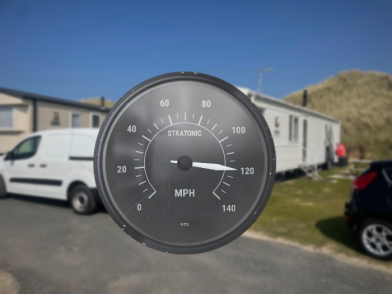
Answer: 120; mph
